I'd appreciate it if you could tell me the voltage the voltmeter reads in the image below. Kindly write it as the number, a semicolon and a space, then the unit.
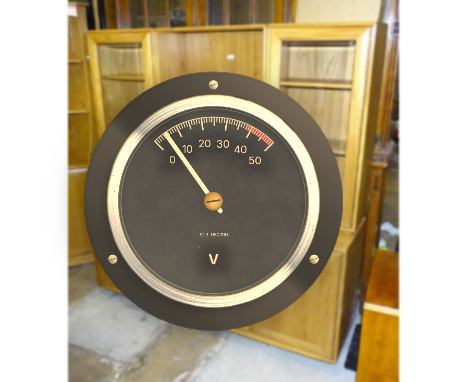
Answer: 5; V
